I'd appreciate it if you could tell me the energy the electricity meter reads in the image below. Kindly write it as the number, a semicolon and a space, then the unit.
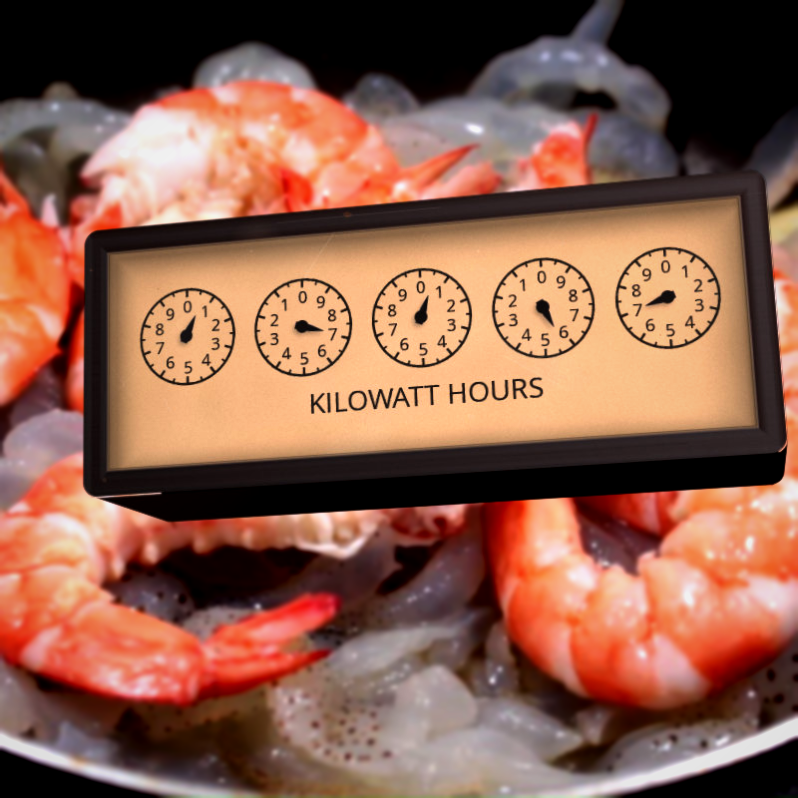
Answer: 7057; kWh
